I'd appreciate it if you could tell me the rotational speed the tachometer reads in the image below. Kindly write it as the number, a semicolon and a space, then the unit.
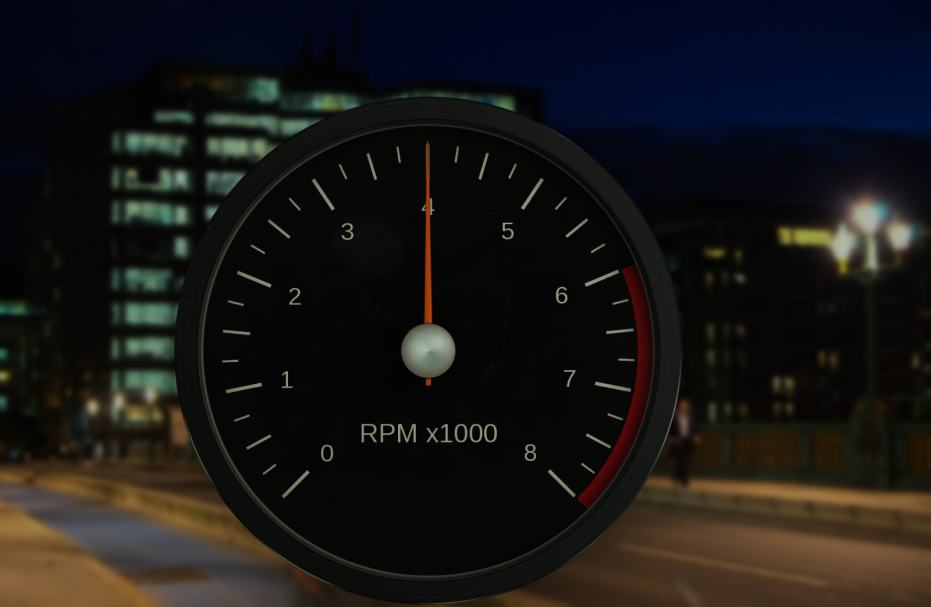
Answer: 4000; rpm
